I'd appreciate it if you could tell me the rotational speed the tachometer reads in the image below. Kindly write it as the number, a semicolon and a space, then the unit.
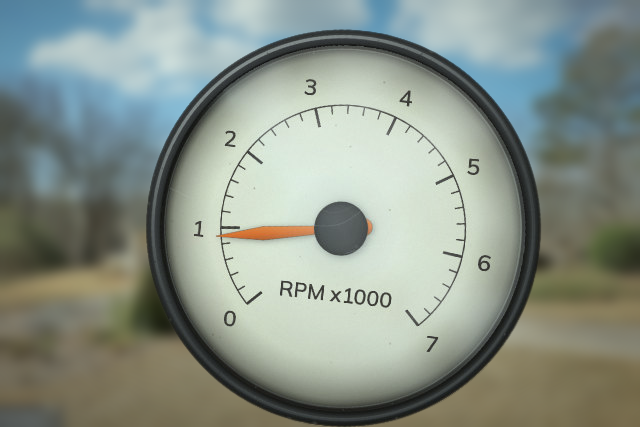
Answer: 900; rpm
